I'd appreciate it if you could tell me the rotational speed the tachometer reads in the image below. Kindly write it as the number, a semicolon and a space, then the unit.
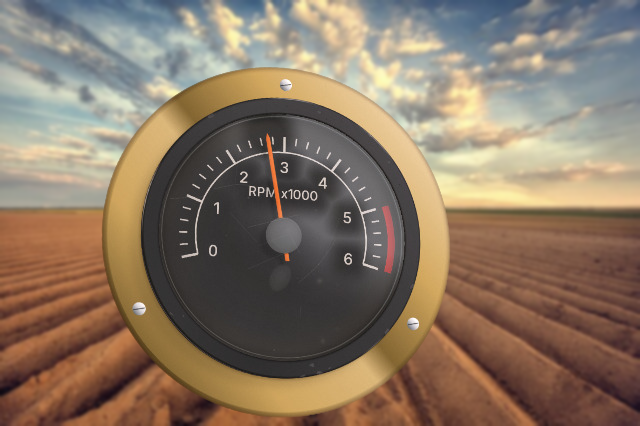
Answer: 2700; rpm
